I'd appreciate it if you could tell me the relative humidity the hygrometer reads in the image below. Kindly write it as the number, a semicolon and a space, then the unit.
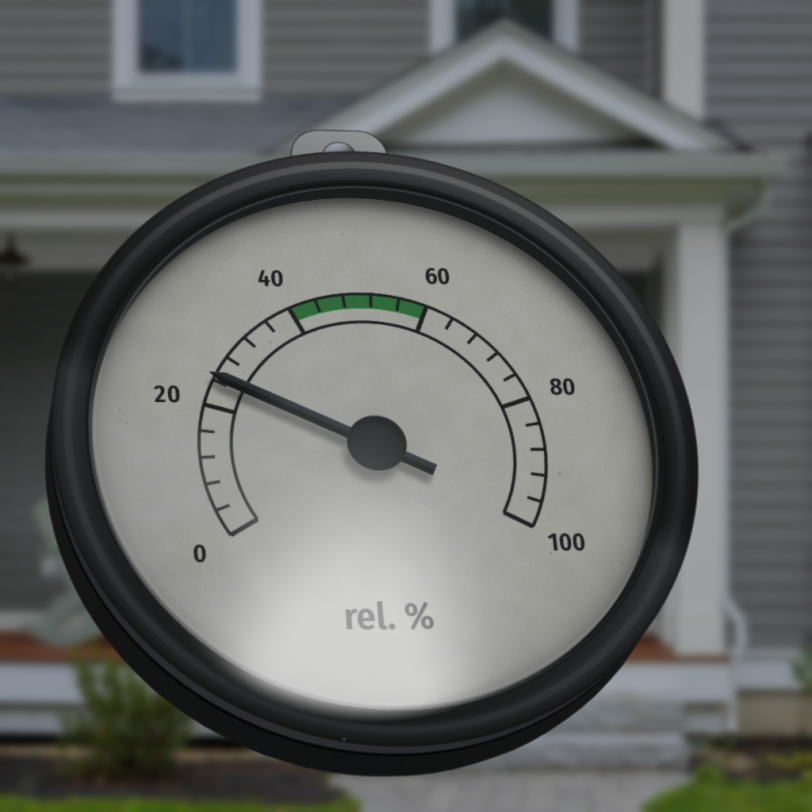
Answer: 24; %
